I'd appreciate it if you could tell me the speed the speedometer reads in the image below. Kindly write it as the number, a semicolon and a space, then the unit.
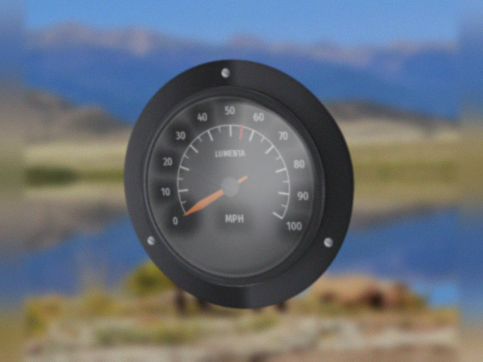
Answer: 0; mph
